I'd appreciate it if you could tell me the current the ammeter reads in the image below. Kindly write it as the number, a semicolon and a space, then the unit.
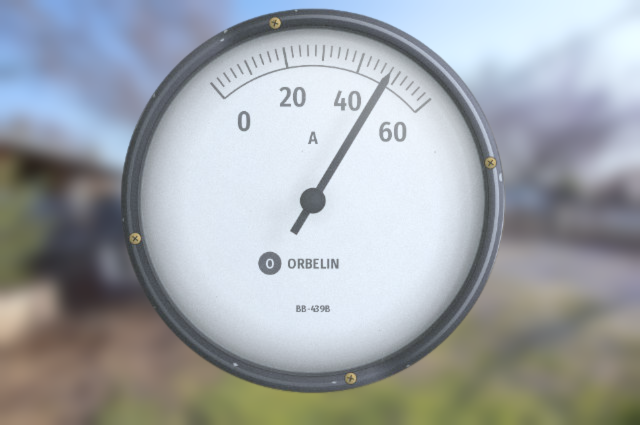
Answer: 48; A
